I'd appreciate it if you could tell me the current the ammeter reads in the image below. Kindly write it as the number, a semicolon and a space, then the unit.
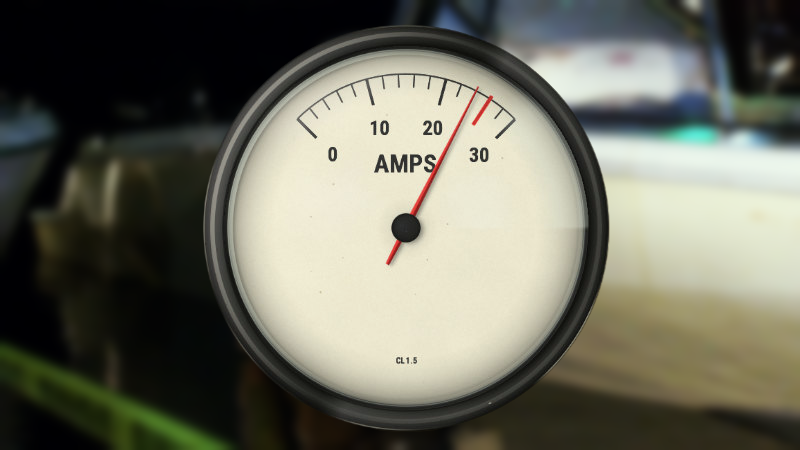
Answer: 24; A
